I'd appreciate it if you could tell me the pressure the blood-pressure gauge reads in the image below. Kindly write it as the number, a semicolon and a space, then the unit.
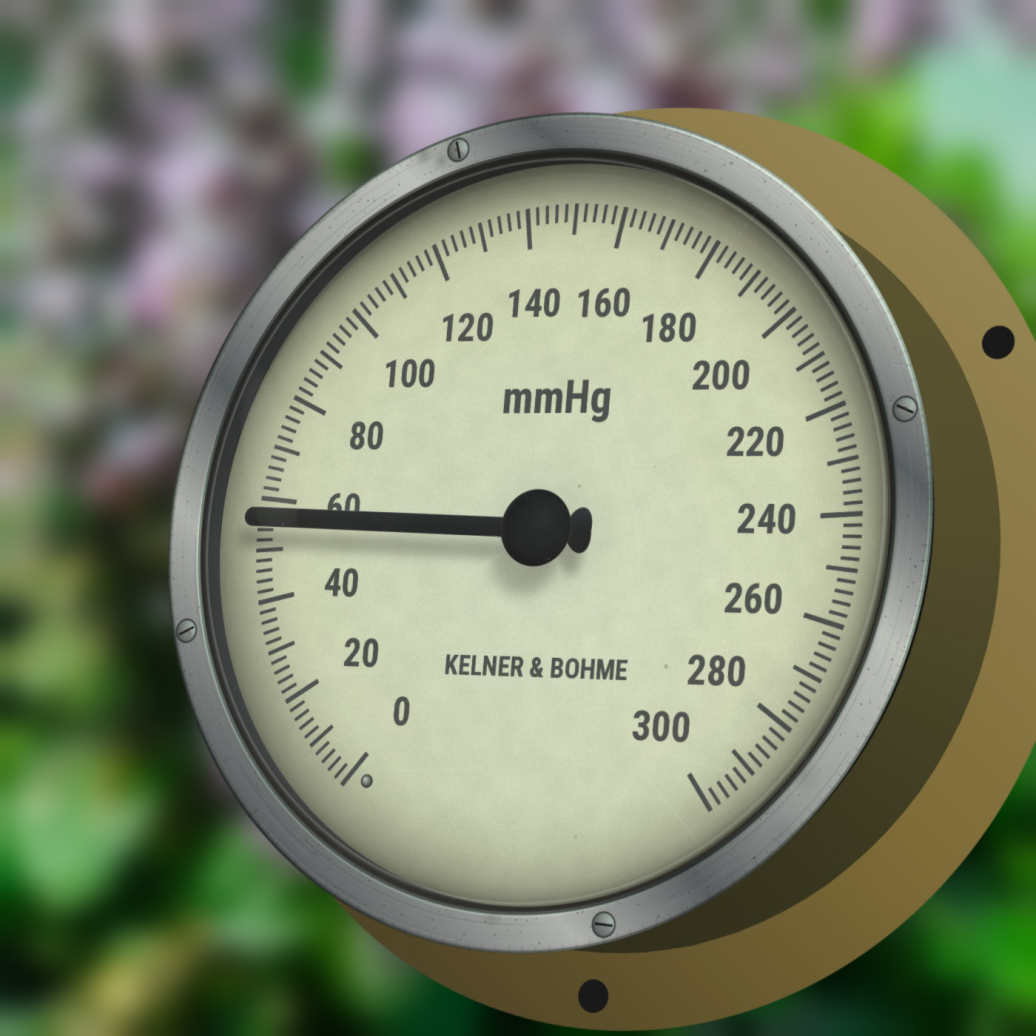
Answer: 56; mmHg
